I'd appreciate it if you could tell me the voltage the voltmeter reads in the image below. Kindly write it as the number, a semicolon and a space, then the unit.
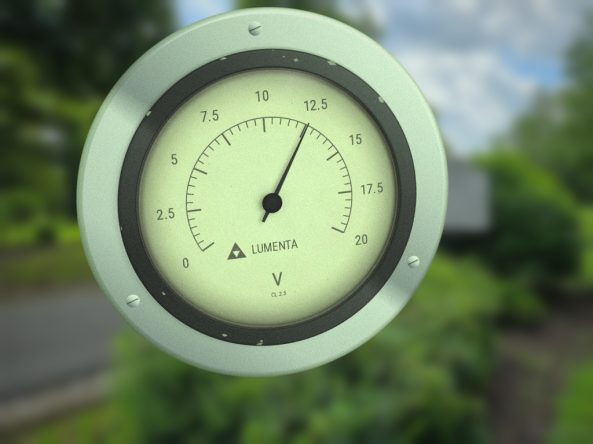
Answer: 12.5; V
